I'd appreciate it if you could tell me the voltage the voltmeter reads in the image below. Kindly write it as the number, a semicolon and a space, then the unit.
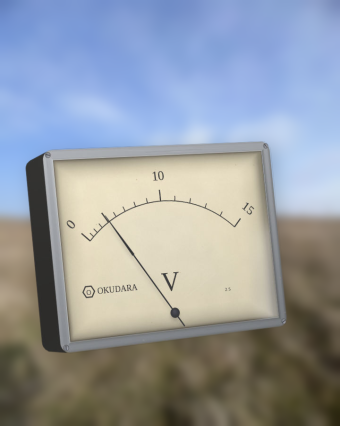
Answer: 5; V
